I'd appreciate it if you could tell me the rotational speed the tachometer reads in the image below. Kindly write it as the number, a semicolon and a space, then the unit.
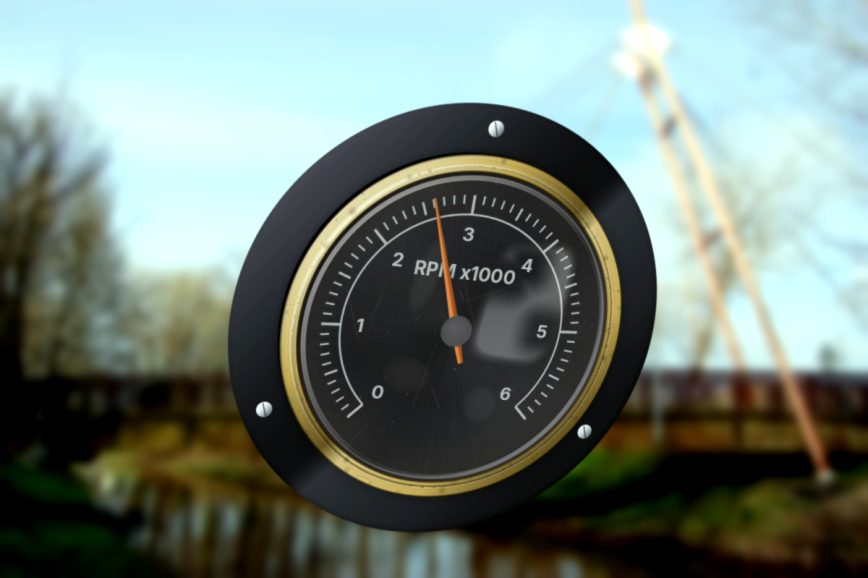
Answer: 2600; rpm
